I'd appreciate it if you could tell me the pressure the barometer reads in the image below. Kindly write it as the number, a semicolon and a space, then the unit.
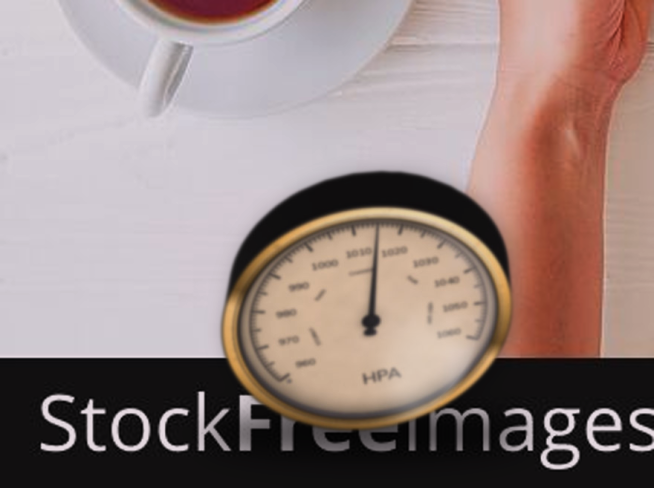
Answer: 1015; hPa
